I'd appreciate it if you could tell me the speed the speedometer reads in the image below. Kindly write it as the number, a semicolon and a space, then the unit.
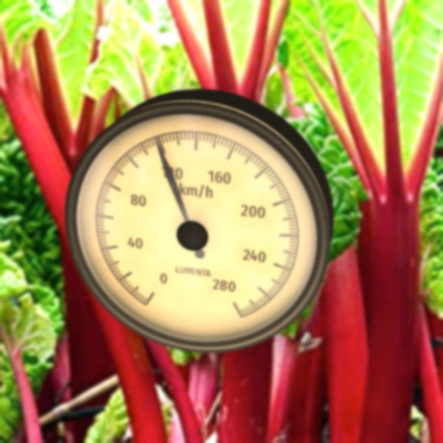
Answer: 120; km/h
